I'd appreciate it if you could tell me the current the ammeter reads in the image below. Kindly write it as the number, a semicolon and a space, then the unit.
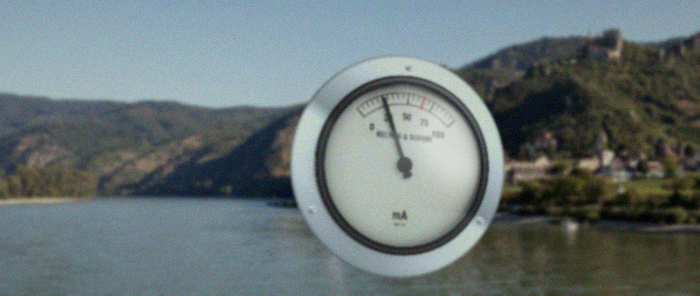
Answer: 25; mA
